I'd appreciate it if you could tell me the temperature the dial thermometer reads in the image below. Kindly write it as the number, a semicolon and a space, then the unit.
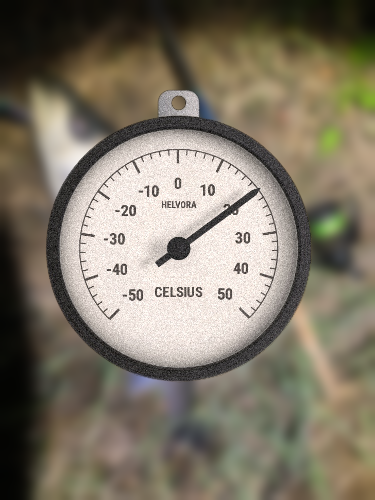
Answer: 20; °C
